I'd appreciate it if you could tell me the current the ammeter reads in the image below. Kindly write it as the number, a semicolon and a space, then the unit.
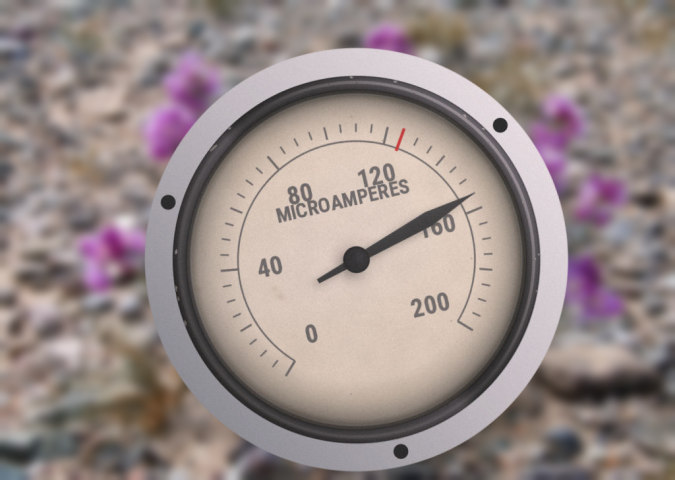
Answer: 155; µA
